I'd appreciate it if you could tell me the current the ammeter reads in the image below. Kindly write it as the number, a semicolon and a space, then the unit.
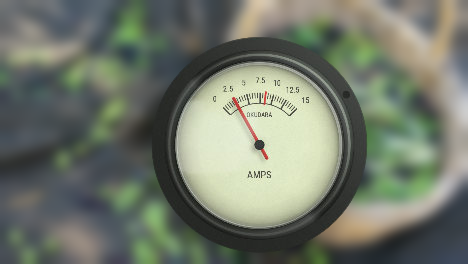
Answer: 2.5; A
